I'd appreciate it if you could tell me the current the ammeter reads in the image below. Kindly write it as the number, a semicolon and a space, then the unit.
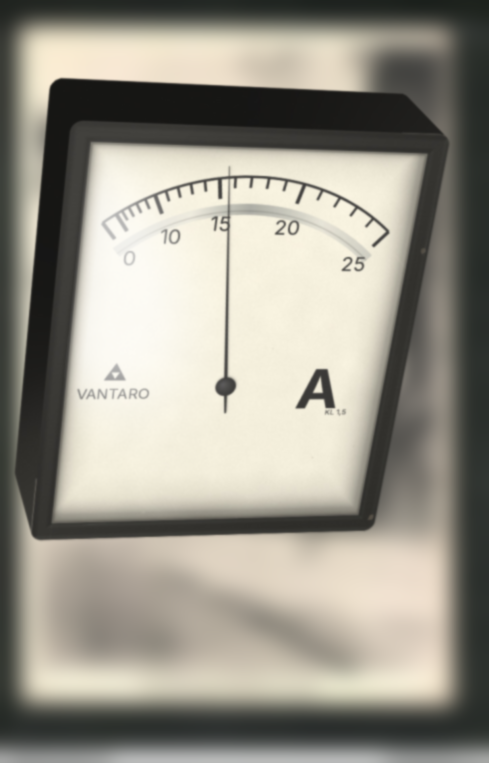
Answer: 15.5; A
